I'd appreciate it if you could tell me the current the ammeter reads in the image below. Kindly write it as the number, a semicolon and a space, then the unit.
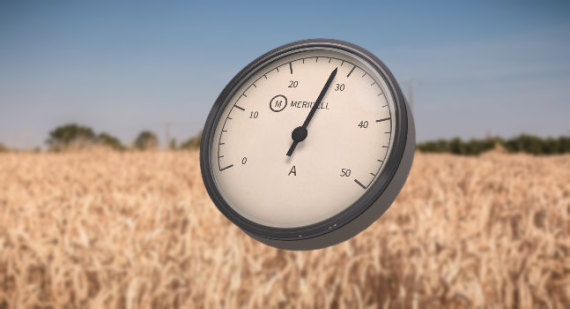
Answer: 28; A
